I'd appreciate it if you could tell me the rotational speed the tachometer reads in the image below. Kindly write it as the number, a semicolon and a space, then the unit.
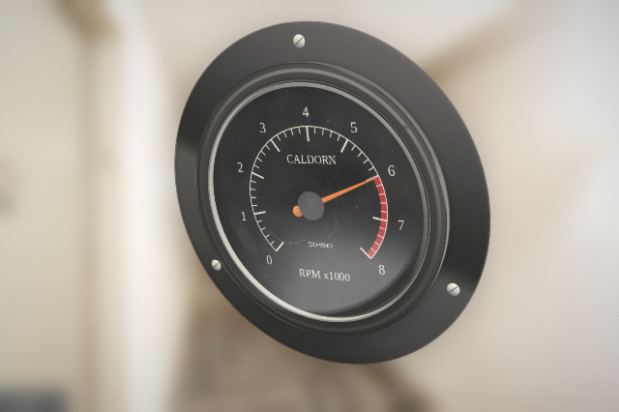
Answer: 6000; rpm
